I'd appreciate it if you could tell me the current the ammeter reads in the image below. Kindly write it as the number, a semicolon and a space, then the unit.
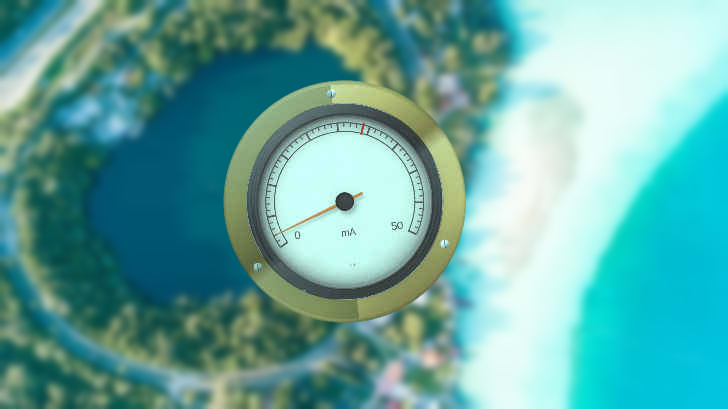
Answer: 2; mA
